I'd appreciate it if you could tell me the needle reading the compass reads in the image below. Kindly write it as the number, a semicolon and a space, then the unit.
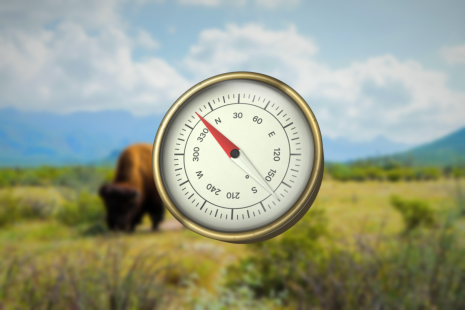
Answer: 345; °
